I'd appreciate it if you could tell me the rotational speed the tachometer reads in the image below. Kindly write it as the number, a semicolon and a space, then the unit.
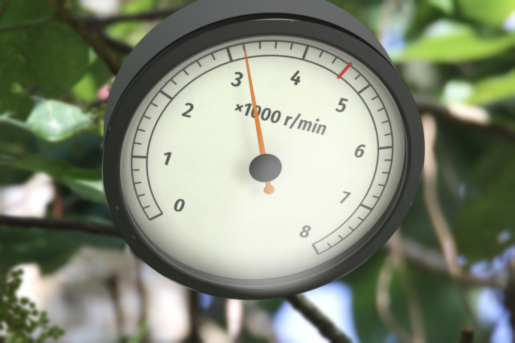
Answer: 3200; rpm
